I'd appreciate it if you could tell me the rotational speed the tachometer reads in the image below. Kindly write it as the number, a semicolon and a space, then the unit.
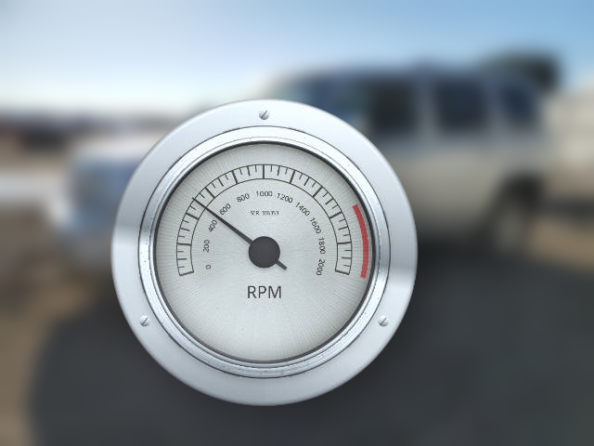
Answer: 500; rpm
